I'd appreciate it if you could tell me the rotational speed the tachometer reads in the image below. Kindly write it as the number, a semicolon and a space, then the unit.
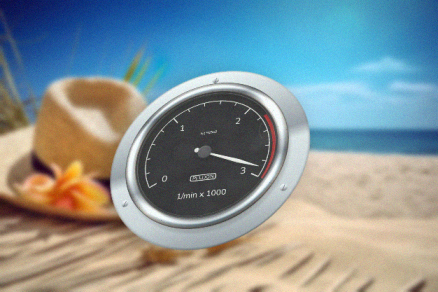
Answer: 2900; rpm
